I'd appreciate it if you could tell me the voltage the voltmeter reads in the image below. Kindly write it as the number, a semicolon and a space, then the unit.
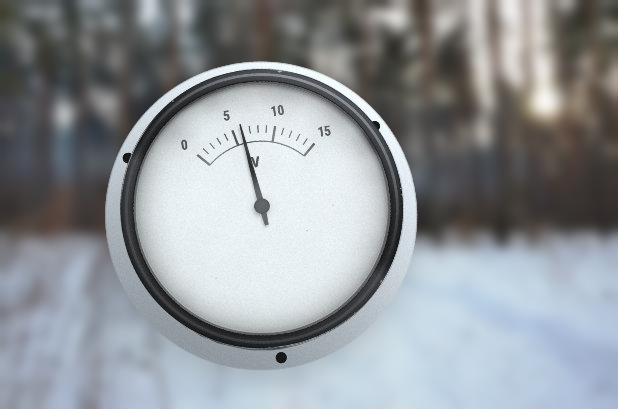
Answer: 6; V
